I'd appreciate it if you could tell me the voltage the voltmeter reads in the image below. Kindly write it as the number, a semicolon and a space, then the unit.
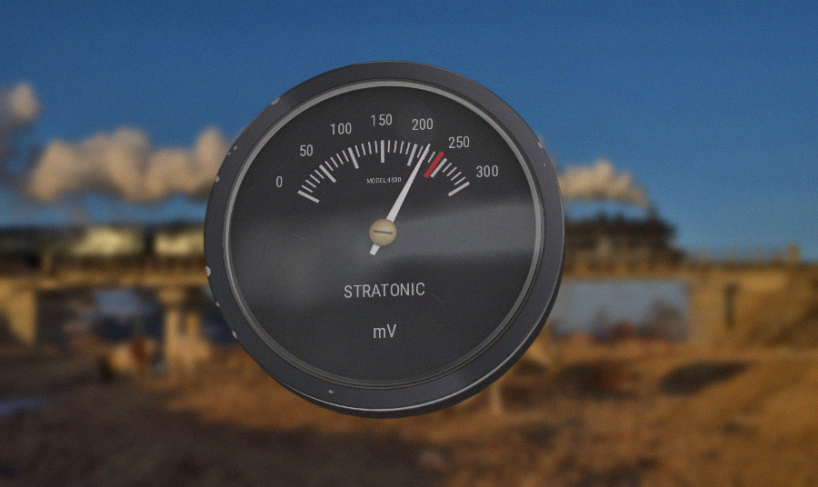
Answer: 220; mV
